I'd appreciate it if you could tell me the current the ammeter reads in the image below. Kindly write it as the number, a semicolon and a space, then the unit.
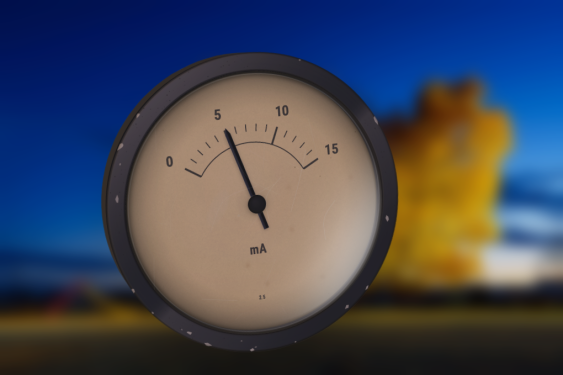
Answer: 5; mA
